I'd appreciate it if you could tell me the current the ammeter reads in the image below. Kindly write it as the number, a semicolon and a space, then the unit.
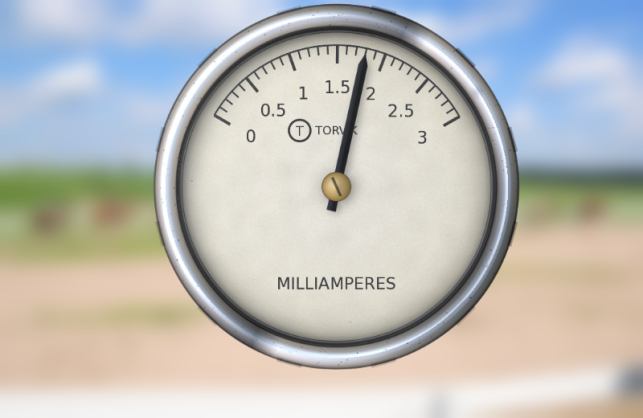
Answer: 1.8; mA
